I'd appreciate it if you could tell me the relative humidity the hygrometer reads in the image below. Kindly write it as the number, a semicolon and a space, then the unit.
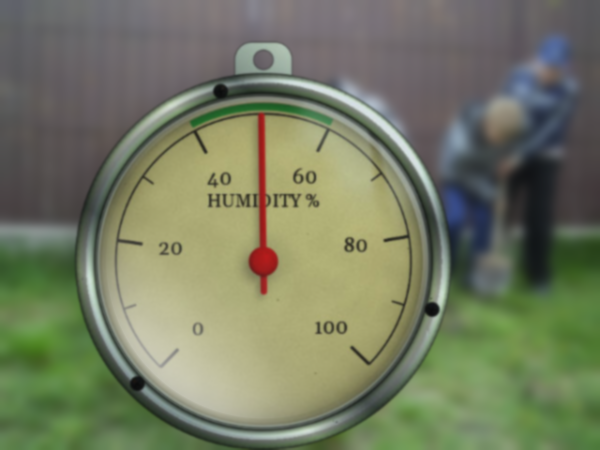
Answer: 50; %
